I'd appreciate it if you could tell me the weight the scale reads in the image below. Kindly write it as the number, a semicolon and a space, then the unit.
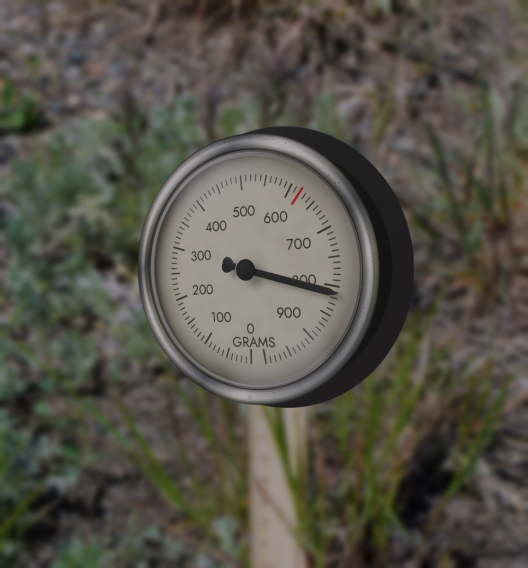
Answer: 810; g
